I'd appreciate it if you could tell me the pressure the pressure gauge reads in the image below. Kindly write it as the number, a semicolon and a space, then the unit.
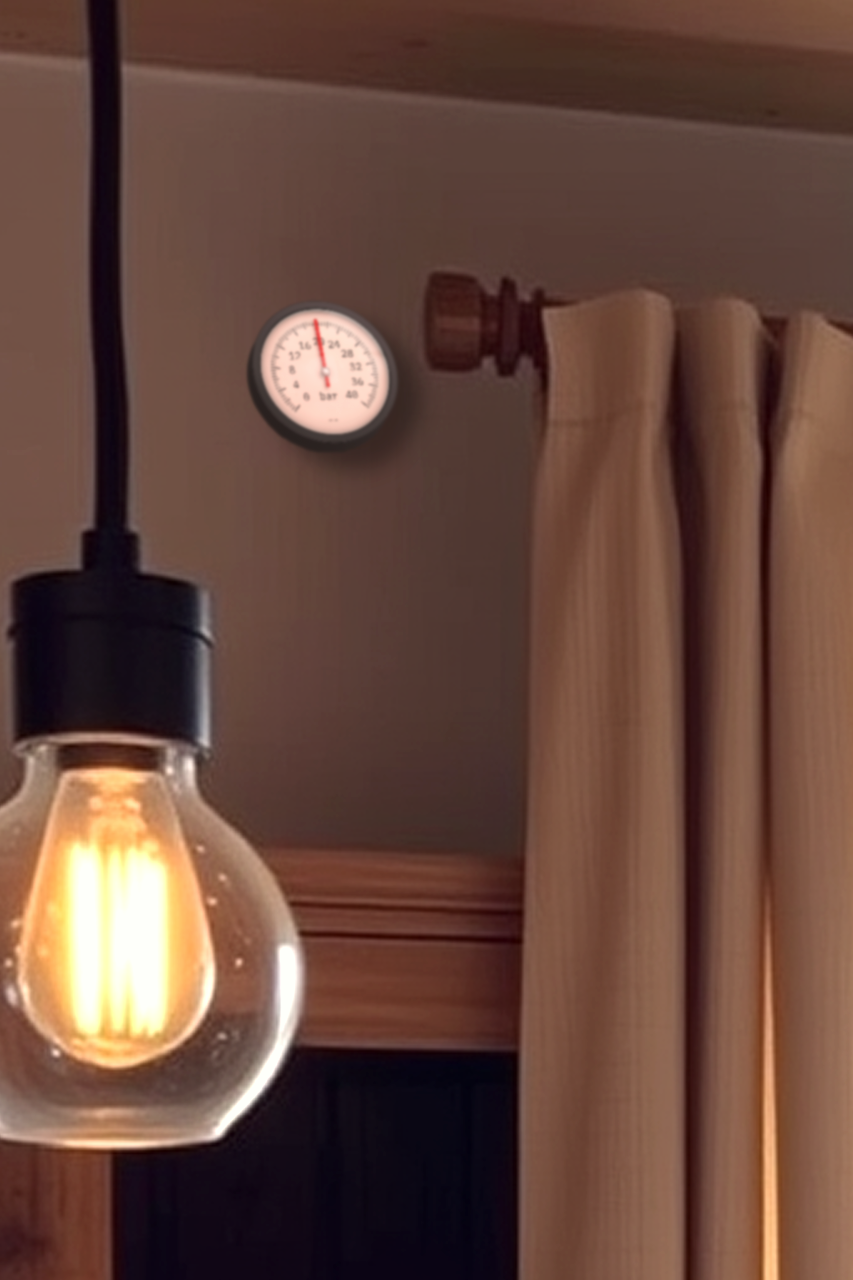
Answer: 20; bar
